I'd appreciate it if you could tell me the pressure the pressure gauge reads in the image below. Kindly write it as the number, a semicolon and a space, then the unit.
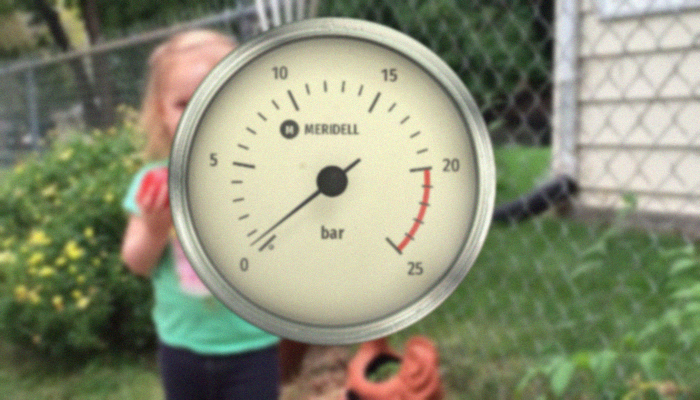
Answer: 0.5; bar
